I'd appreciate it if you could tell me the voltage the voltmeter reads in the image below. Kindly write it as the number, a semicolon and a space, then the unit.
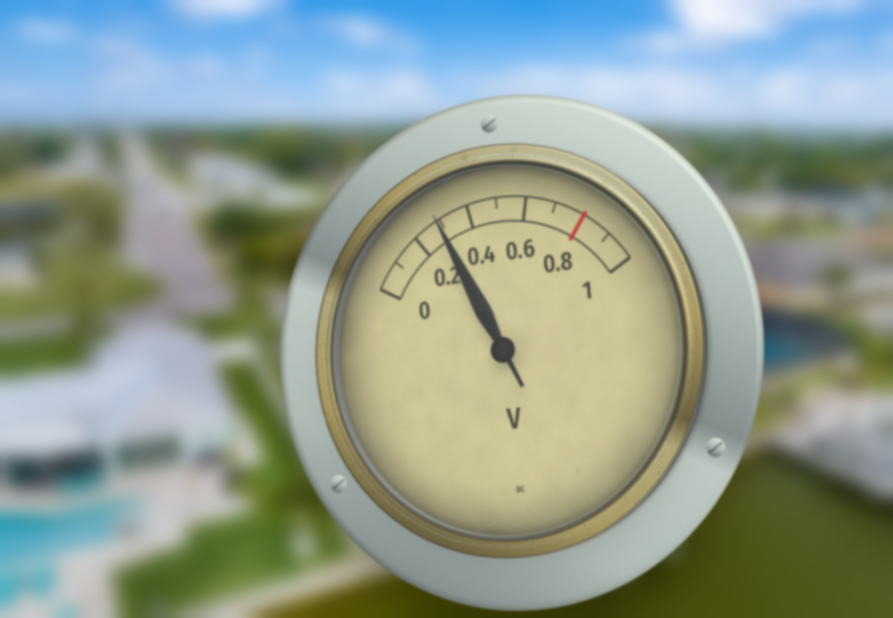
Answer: 0.3; V
